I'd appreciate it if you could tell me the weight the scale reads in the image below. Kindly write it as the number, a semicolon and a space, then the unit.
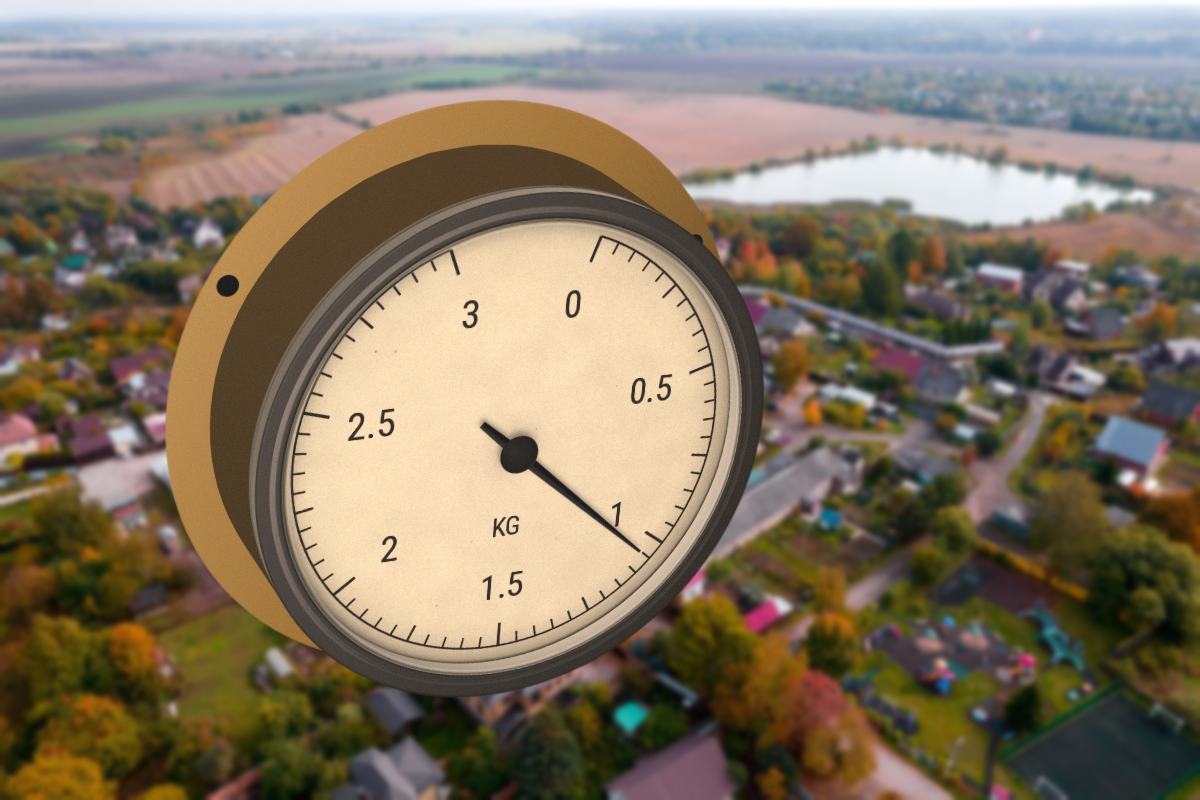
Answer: 1.05; kg
